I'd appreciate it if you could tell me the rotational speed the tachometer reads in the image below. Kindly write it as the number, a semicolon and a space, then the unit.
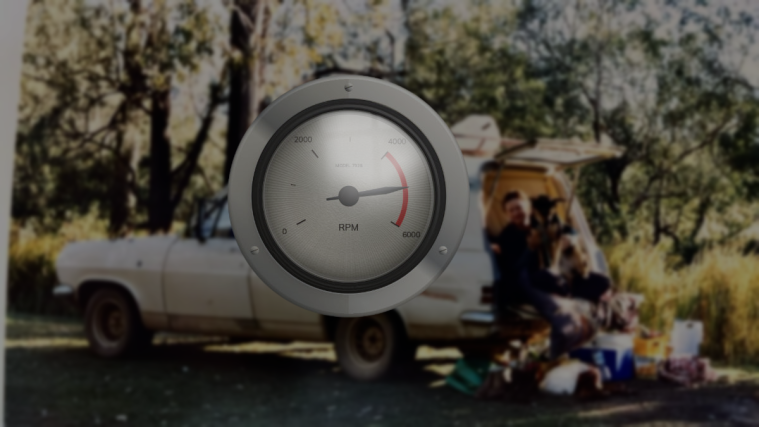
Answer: 5000; rpm
